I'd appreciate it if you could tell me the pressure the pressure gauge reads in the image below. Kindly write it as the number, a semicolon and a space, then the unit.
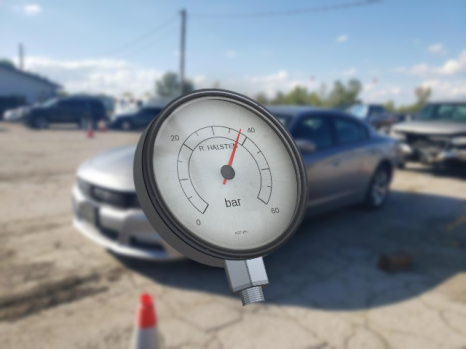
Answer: 37.5; bar
